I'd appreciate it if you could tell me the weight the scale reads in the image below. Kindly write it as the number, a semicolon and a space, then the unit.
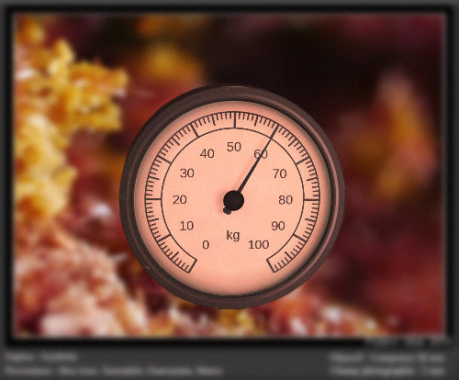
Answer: 60; kg
